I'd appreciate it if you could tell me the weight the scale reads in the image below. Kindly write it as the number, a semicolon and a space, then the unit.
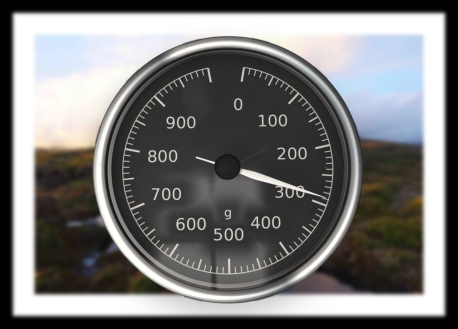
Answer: 290; g
